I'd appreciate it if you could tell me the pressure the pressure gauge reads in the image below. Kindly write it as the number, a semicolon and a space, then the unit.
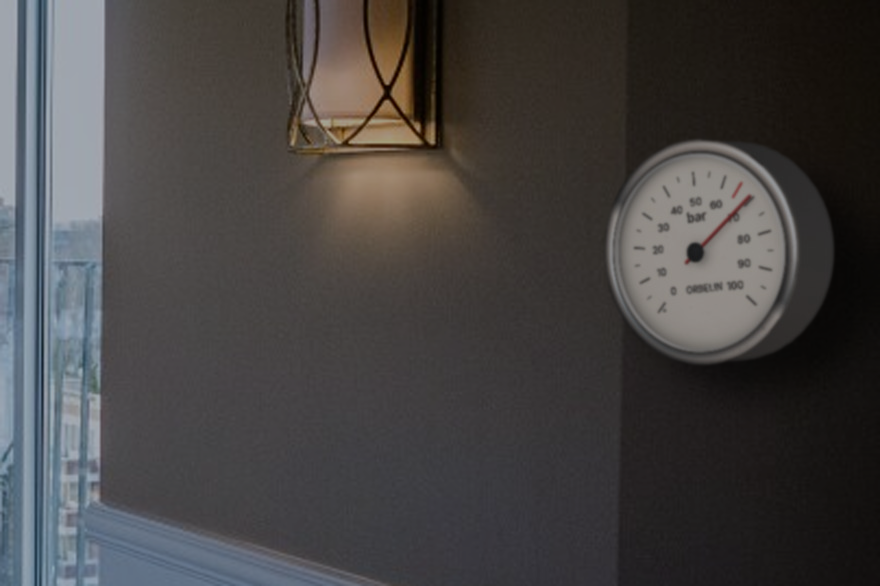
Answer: 70; bar
